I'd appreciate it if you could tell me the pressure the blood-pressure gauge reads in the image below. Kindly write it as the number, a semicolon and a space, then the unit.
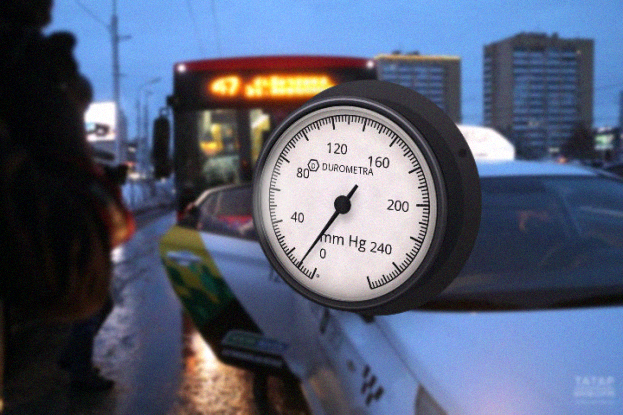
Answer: 10; mmHg
